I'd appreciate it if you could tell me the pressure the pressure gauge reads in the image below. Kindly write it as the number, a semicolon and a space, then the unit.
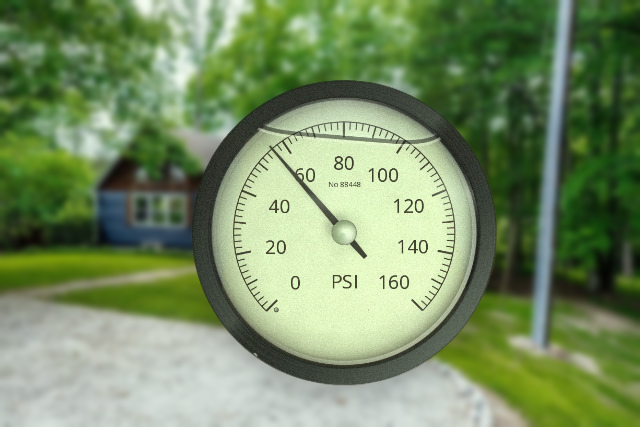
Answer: 56; psi
